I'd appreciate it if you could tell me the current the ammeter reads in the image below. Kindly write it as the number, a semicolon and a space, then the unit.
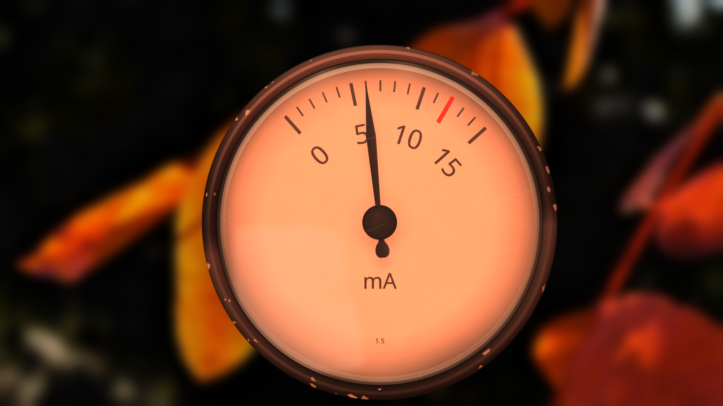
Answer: 6; mA
